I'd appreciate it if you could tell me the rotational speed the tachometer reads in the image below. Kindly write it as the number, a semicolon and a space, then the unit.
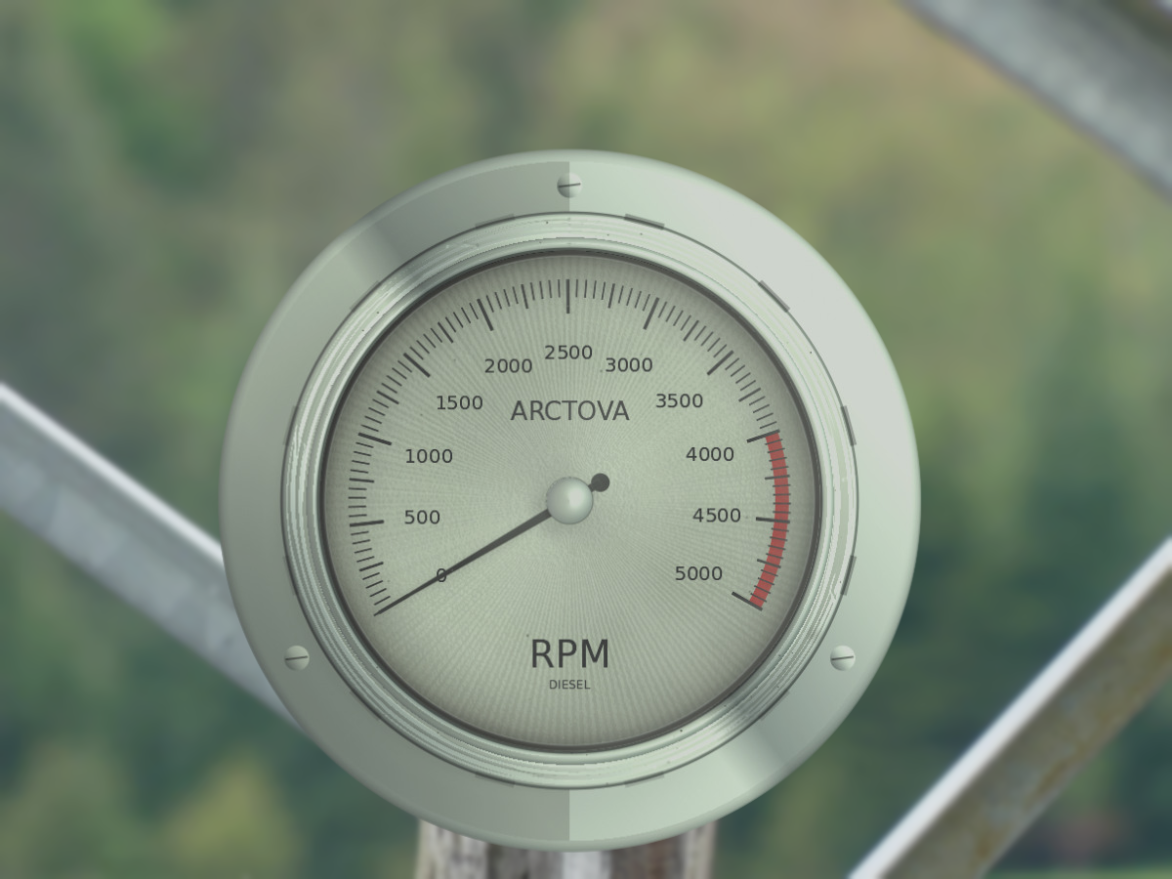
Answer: 0; rpm
